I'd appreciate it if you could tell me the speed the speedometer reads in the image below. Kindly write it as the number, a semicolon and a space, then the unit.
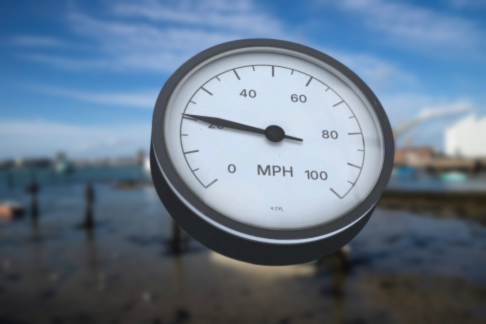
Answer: 20; mph
